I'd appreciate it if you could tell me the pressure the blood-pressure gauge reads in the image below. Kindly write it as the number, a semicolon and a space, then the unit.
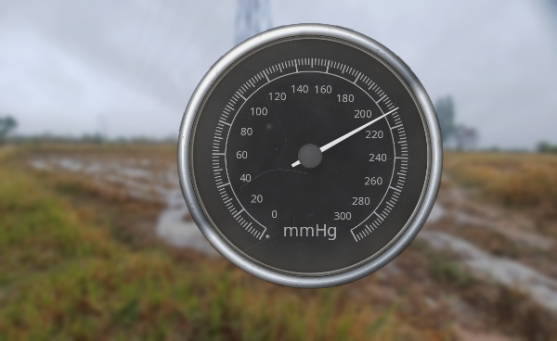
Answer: 210; mmHg
